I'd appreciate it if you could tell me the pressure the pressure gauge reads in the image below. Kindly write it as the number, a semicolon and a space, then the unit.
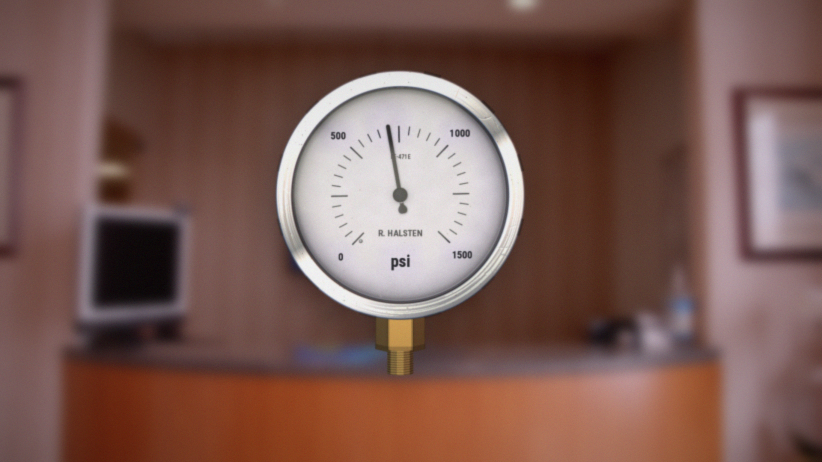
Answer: 700; psi
